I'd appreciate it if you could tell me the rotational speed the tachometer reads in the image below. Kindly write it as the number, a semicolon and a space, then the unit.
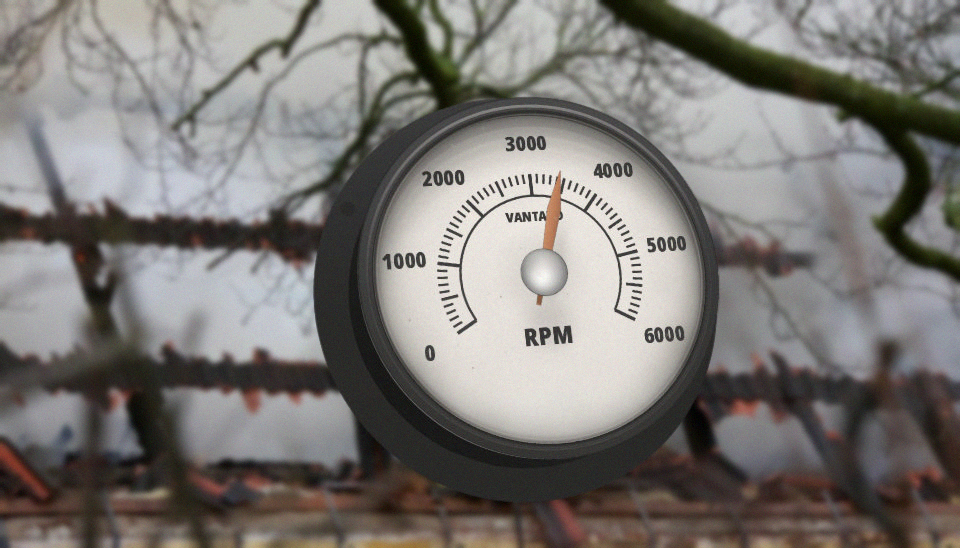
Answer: 3400; rpm
